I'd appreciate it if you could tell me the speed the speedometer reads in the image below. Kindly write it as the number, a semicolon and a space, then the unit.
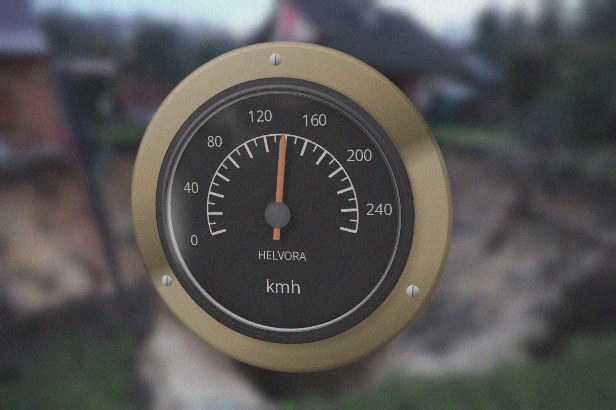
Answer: 140; km/h
